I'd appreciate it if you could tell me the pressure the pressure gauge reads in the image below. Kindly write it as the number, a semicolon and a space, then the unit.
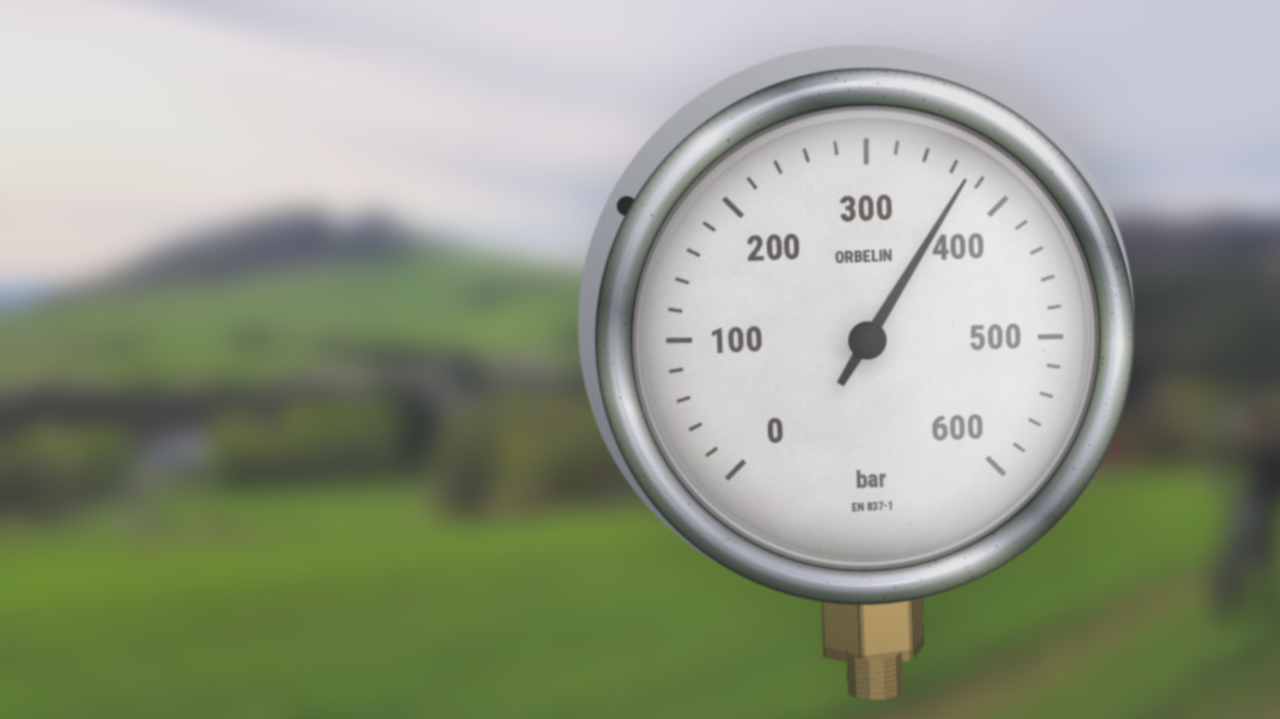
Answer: 370; bar
